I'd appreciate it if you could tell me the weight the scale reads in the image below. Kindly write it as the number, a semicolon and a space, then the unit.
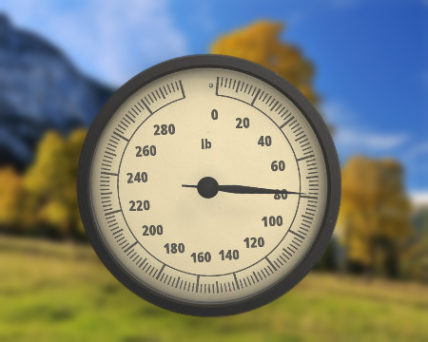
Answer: 78; lb
